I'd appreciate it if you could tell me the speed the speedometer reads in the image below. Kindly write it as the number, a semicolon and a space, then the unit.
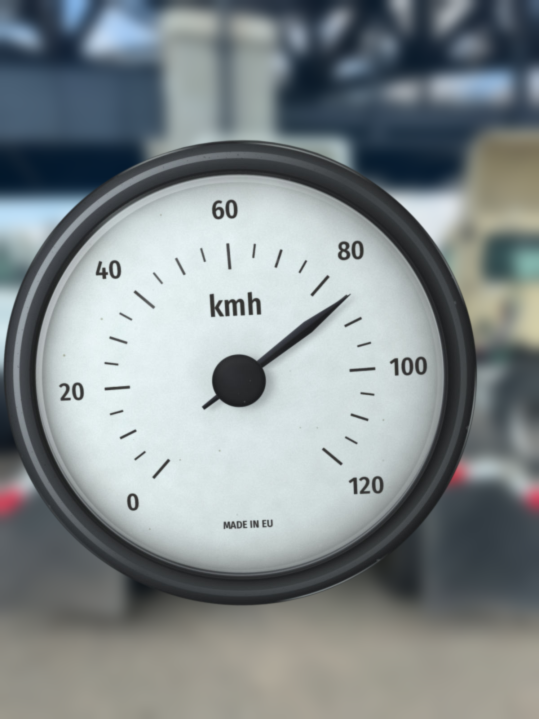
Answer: 85; km/h
